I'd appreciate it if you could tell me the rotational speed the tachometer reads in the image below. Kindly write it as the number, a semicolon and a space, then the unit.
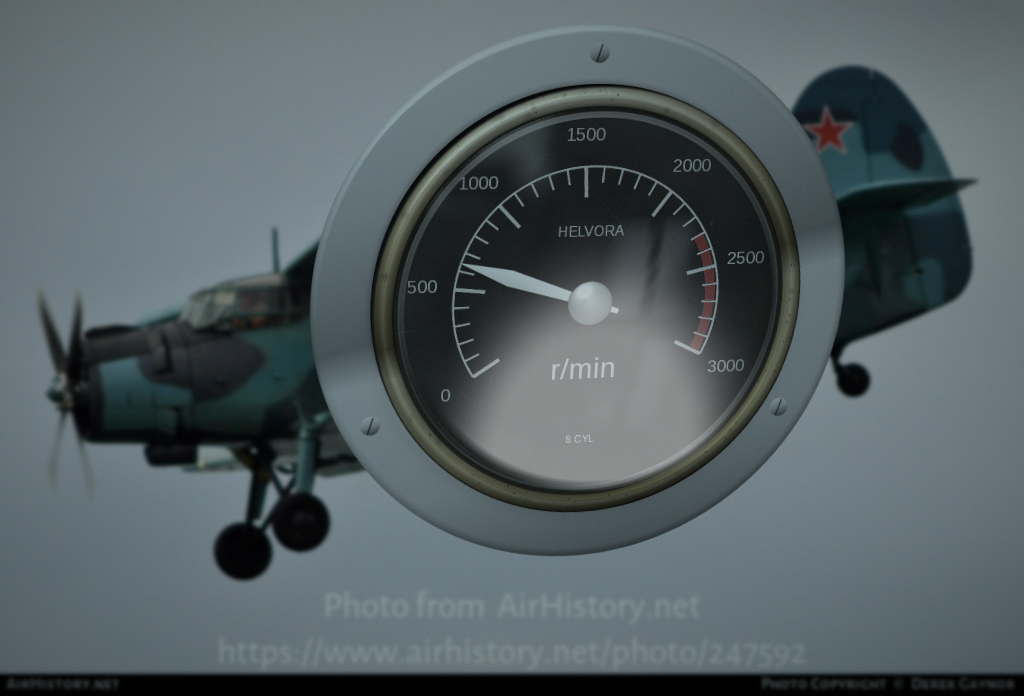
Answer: 650; rpm
